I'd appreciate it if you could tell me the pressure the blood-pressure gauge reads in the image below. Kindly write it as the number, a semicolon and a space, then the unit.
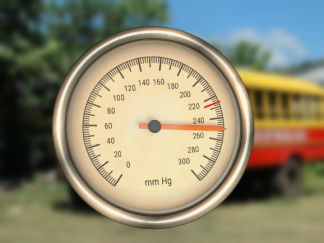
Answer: 250; mmHg
